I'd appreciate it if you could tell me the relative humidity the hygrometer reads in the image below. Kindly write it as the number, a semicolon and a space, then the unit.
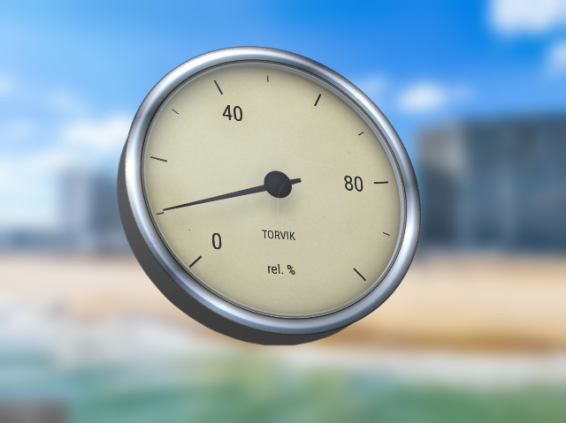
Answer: 10; %
